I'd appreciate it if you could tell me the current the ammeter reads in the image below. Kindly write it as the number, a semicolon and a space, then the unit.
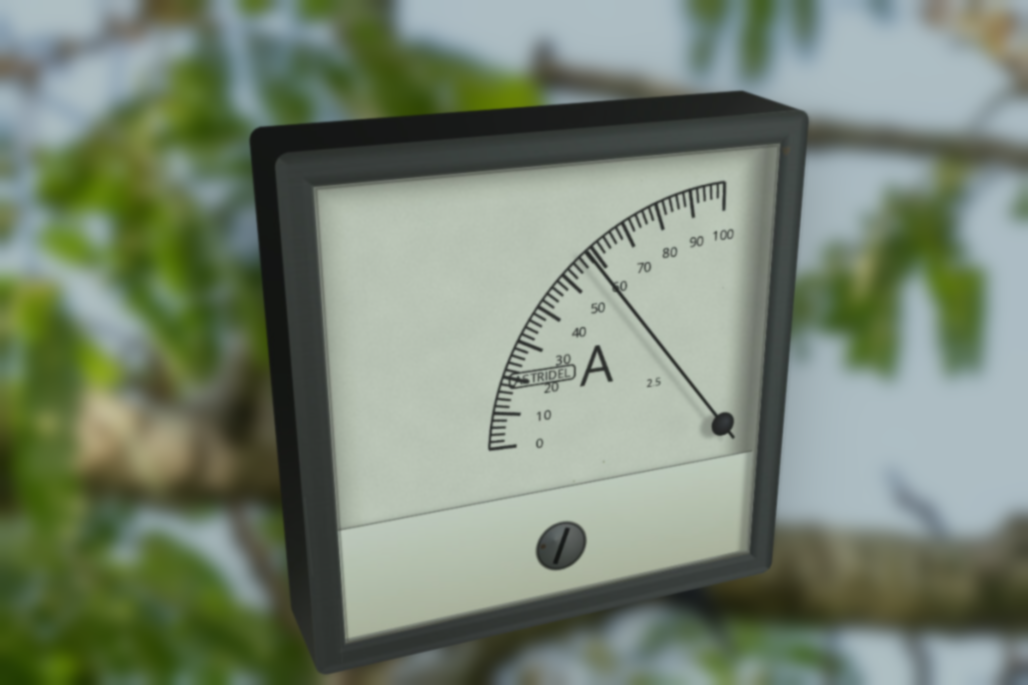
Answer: 58; A
